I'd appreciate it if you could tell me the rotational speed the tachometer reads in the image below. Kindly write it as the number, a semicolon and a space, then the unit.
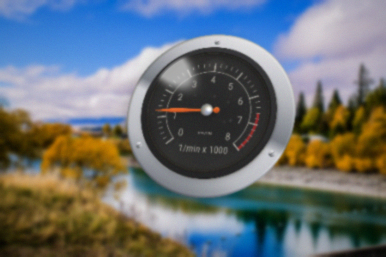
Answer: 1200; rpm
